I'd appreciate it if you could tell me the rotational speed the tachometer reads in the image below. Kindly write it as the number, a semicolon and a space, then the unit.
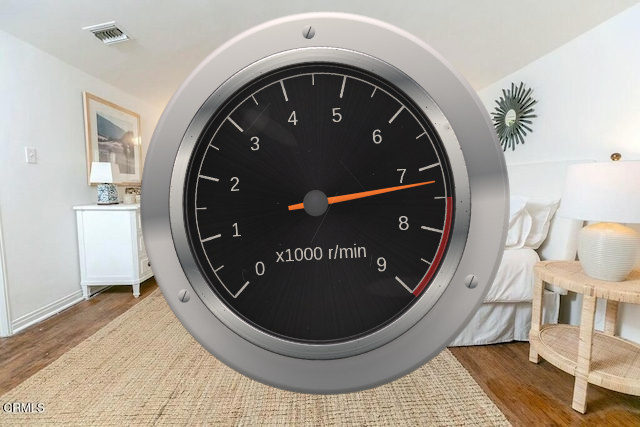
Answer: 7250; rpm
